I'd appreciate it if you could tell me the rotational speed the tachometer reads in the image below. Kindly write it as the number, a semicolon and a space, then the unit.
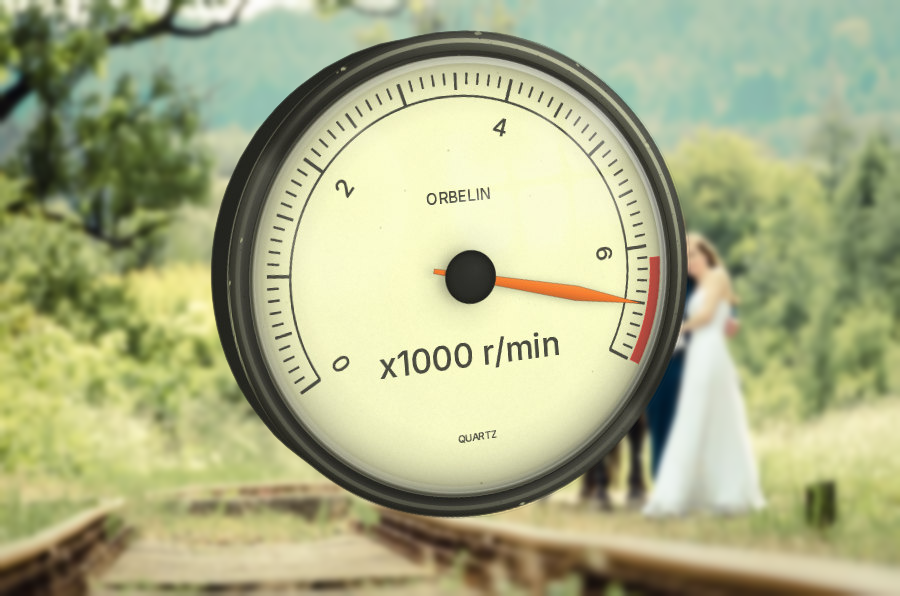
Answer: 6500; rpm
